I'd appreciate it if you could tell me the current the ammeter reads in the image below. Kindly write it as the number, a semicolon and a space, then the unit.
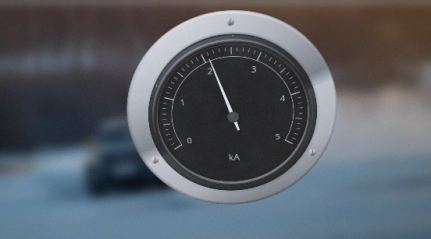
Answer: 2.1; kA
